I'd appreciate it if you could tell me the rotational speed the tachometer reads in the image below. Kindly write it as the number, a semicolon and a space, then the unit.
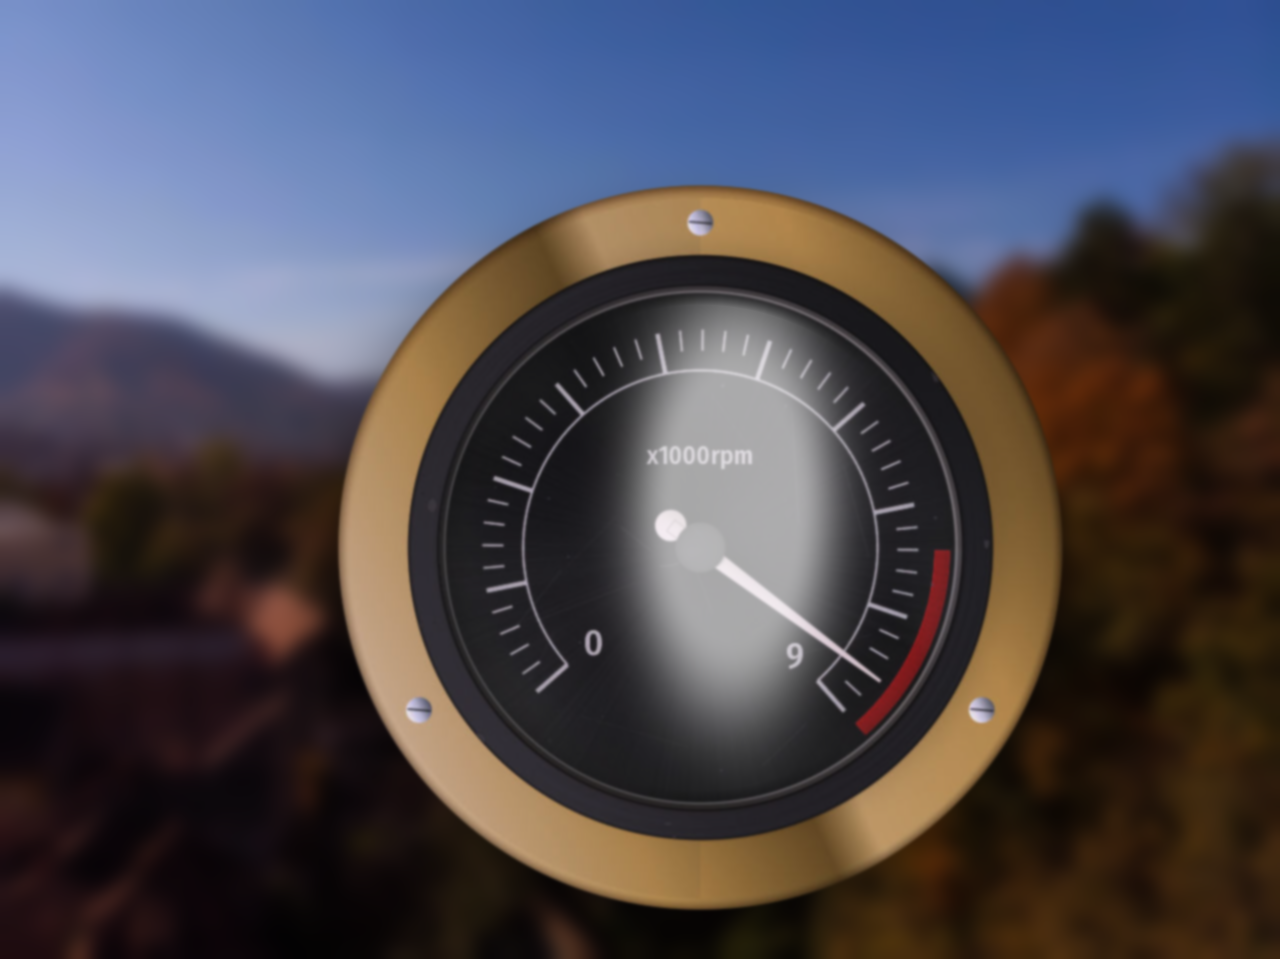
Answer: 8600; rpm
